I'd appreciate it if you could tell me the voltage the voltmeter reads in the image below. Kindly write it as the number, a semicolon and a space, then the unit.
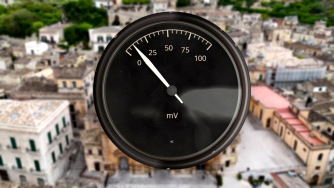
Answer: 10; mV
